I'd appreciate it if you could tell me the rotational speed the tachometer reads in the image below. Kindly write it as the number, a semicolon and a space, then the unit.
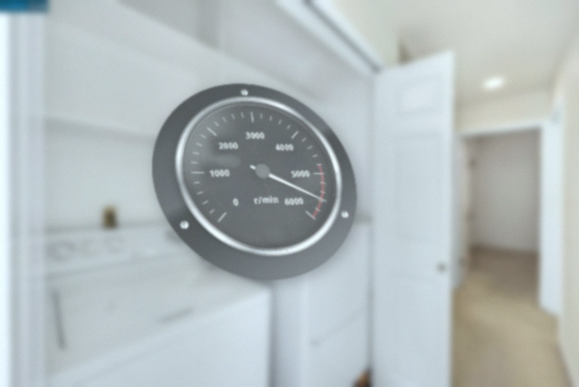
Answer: 5600; rpm
